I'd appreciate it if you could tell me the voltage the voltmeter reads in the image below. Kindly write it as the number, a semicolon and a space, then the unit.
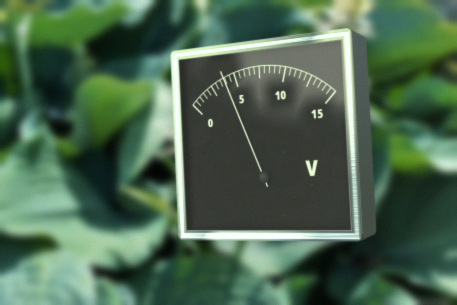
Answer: 4; V
